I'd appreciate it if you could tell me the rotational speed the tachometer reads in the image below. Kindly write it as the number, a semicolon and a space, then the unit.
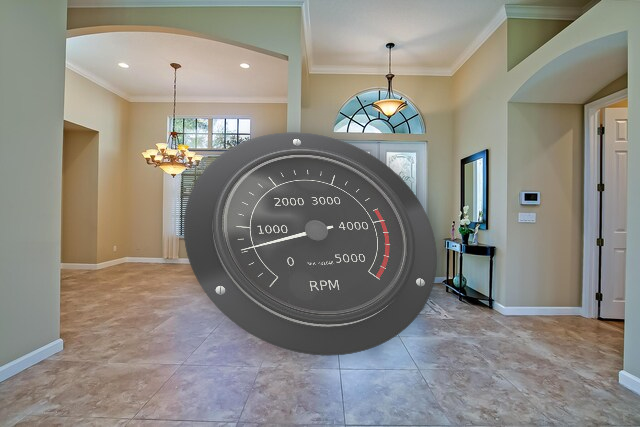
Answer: 600; rpm
